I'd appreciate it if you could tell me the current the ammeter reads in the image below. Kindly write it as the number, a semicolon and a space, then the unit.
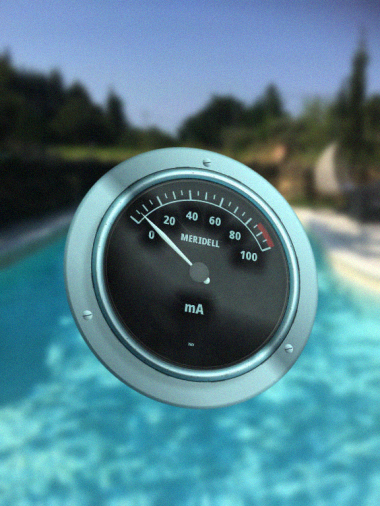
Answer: 5; mA
